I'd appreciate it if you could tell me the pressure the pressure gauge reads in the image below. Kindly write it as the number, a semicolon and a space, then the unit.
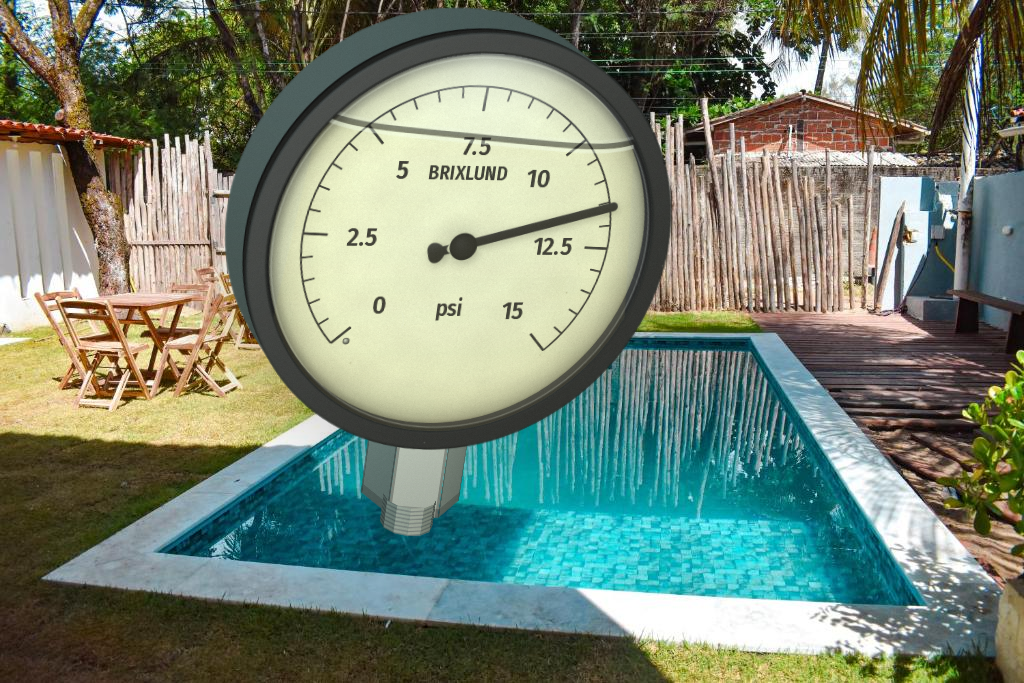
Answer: 11.5; psi
